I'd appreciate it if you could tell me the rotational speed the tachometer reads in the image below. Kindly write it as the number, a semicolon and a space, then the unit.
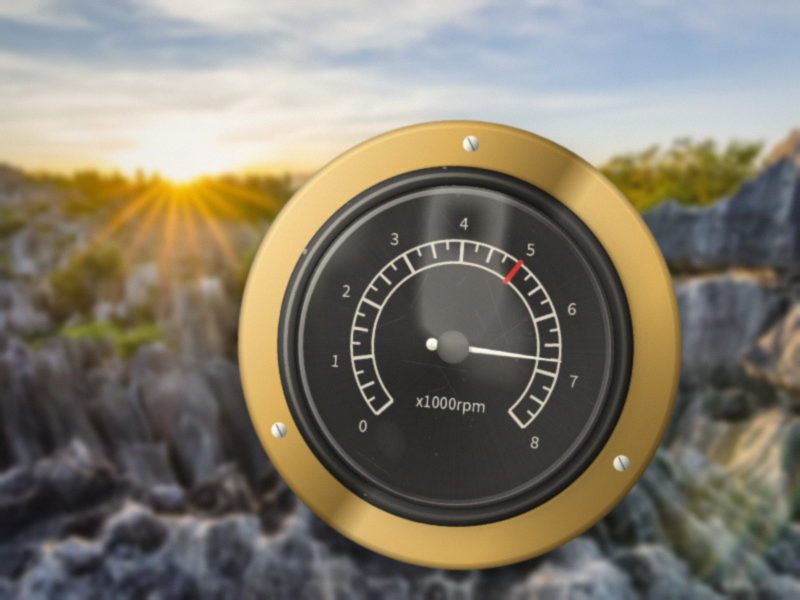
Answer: 6750; rpm
